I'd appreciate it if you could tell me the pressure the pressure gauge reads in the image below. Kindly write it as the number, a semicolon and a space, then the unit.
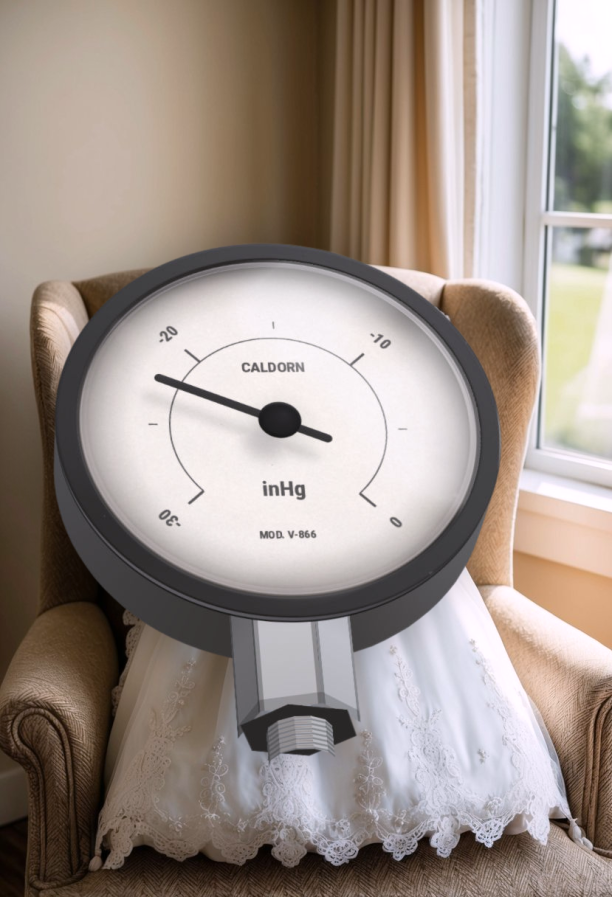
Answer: -22.5; inHg
